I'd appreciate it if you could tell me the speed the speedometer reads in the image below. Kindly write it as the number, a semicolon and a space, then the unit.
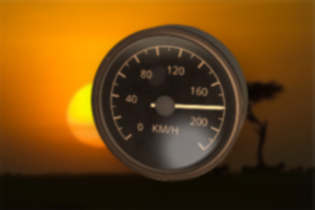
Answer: 180; km/h
